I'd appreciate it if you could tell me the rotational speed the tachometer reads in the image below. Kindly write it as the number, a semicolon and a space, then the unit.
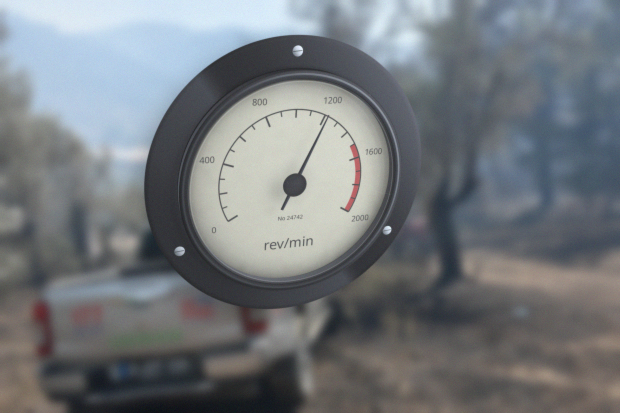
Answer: 1200; rpm
